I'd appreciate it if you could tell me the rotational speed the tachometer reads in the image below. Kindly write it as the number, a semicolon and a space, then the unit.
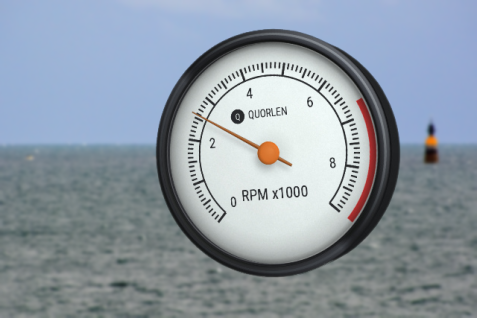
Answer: 2600; rpm
